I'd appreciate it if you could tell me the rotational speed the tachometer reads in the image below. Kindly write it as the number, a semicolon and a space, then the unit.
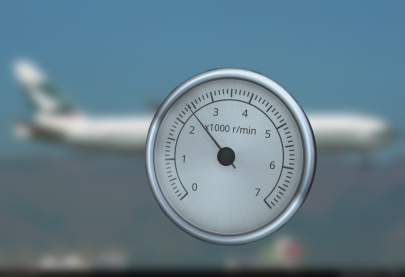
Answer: 2400; rpm
